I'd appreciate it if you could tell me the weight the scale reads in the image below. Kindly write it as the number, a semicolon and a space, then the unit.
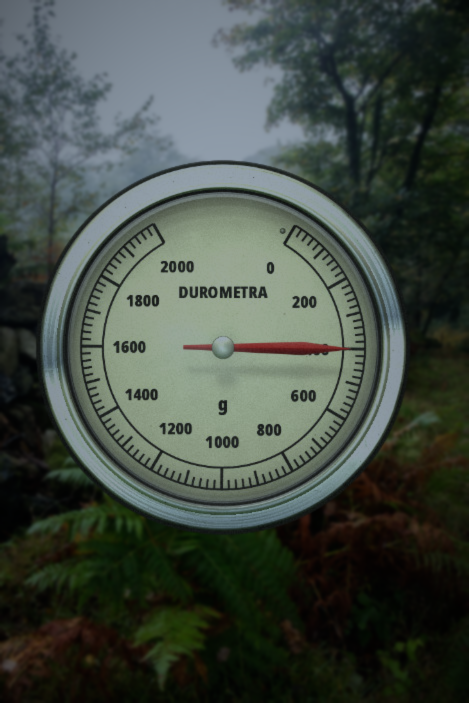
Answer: 400; g
